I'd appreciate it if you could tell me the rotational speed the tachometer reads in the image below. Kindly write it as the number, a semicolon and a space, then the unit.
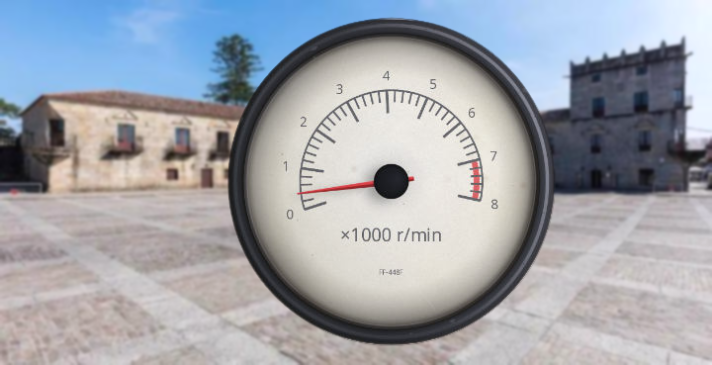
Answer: 400; rpm
